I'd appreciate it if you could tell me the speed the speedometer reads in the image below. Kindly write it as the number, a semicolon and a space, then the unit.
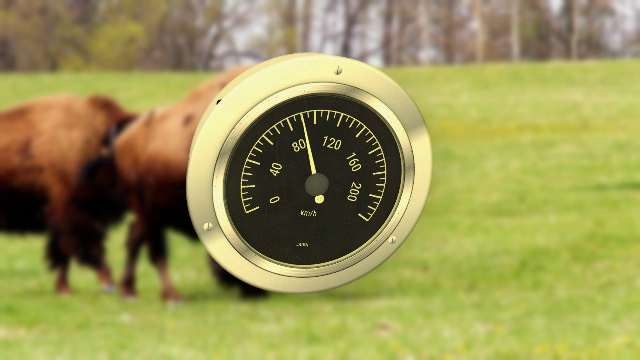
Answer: 90; km/h
